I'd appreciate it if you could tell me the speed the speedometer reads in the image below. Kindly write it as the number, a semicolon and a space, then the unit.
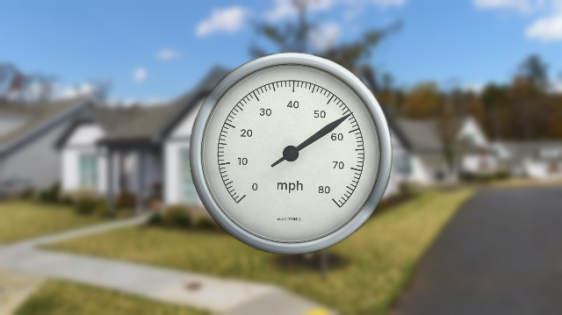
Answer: 56; mph
